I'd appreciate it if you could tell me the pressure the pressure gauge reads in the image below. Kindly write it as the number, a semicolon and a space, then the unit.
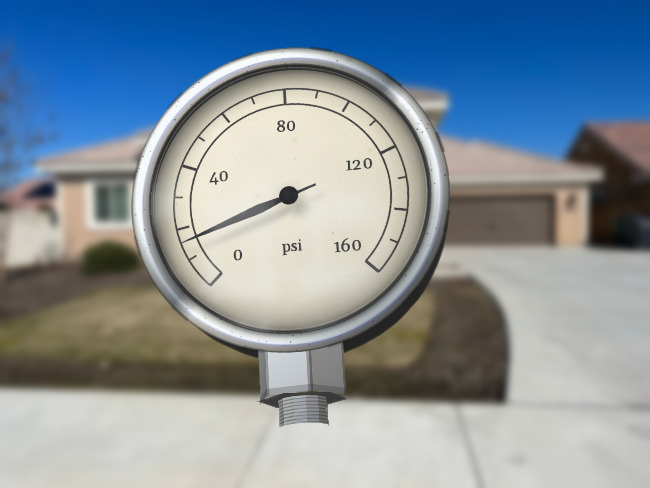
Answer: 15; psi
